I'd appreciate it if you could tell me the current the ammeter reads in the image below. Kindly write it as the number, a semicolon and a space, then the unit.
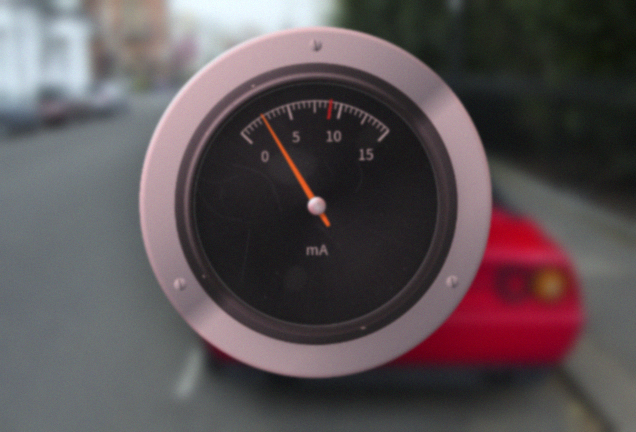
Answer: 2.5; mA
